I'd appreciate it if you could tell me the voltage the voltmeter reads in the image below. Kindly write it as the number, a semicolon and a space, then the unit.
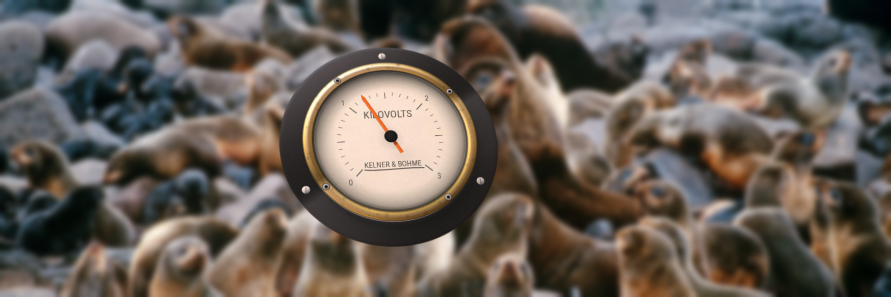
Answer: 1.2; kV
